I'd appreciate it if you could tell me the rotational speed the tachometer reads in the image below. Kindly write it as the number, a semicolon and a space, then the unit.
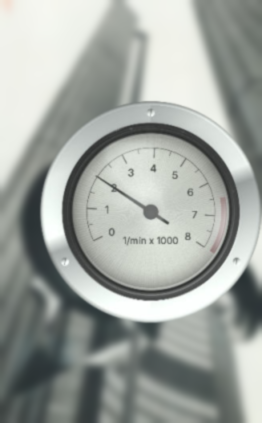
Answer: 2000; rpm
